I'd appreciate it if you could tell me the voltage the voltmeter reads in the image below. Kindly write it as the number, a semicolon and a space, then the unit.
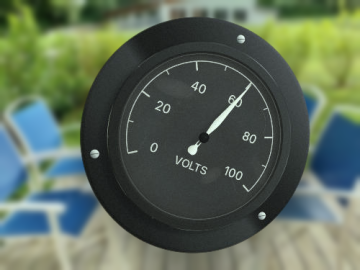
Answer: 60; V
